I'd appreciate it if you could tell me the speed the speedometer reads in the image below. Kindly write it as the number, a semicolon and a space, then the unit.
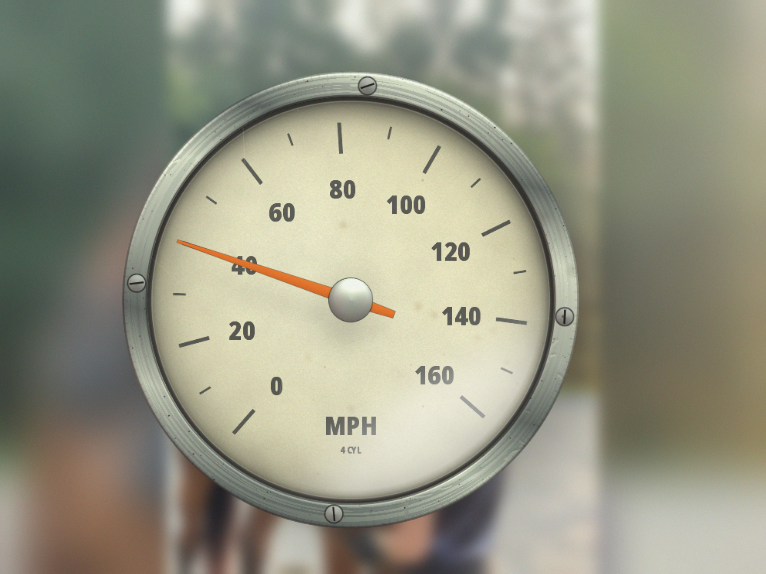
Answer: 40; mph
